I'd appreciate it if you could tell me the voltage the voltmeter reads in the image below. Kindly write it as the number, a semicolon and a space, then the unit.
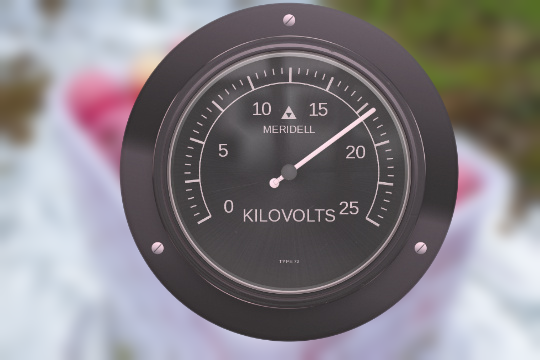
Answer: 18; kV
